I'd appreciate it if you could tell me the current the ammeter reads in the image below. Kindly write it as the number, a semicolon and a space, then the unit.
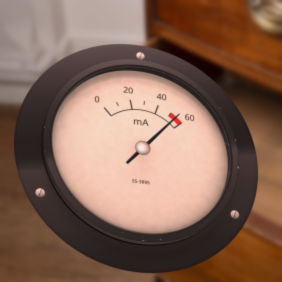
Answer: 55; mA
